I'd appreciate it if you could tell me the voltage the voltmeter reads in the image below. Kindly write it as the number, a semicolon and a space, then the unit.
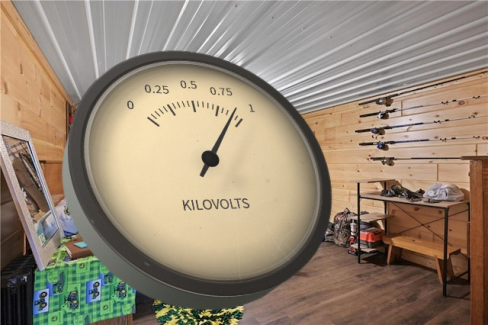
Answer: 0.9; kV
